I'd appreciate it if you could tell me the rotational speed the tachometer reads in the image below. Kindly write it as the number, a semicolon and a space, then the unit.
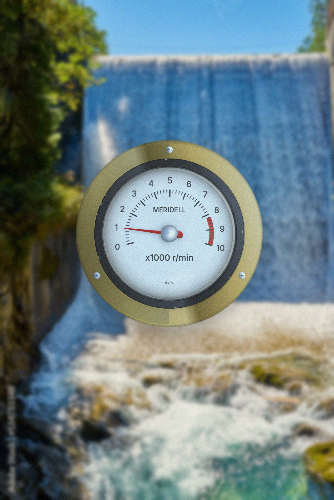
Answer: 1000; rpm
